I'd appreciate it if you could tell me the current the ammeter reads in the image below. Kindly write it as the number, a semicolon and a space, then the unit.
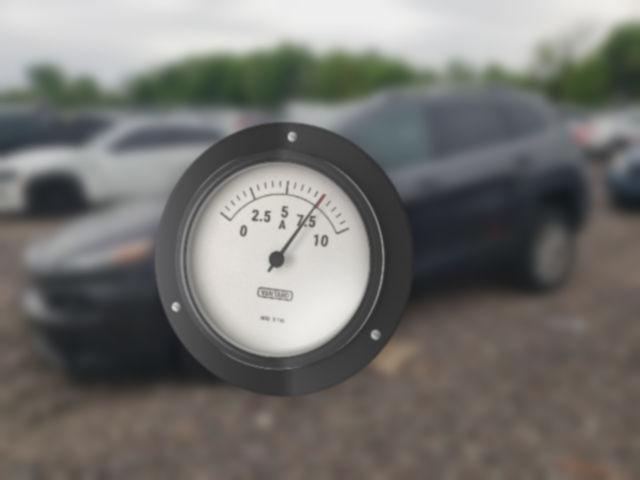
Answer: 7.5; A
